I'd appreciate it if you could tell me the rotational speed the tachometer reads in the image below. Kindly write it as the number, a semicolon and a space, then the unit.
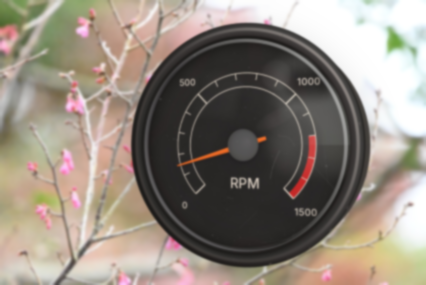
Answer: 150; rpm
